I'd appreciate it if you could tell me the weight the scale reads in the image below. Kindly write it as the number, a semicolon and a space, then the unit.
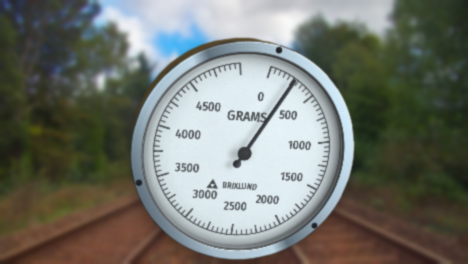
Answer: 250; g
